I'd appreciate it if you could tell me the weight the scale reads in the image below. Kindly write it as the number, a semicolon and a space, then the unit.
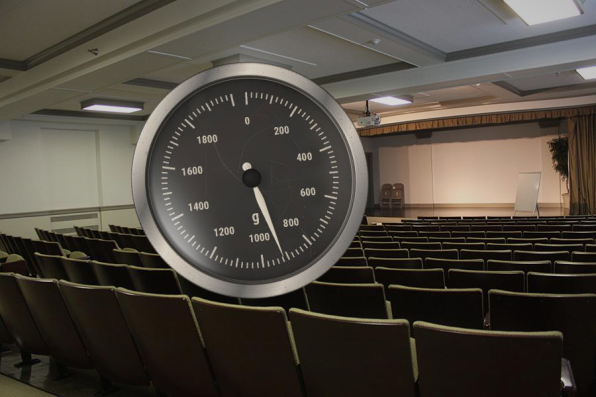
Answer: 920; g
